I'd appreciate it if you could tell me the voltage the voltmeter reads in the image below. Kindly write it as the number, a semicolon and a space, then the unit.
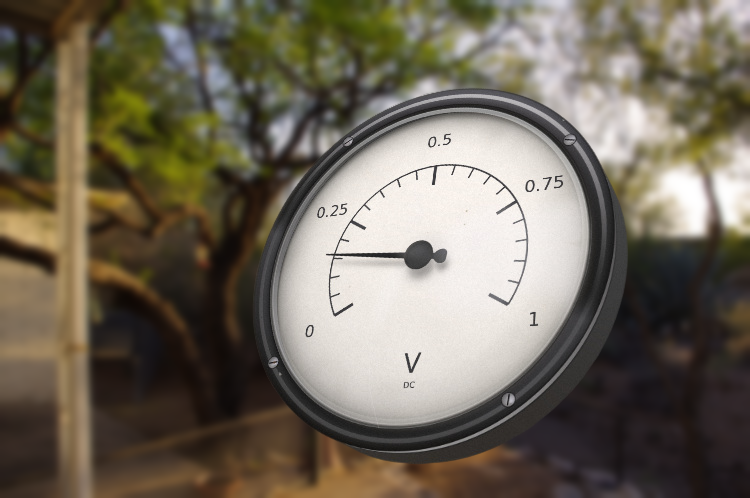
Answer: 0.15; V
